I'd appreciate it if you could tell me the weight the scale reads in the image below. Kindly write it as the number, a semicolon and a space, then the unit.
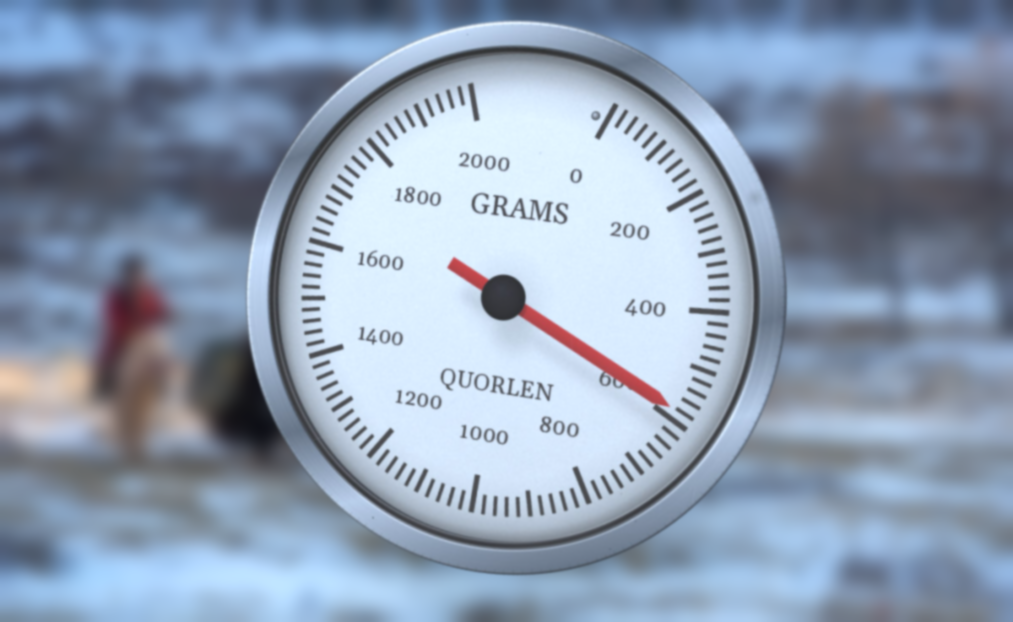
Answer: 580; g
